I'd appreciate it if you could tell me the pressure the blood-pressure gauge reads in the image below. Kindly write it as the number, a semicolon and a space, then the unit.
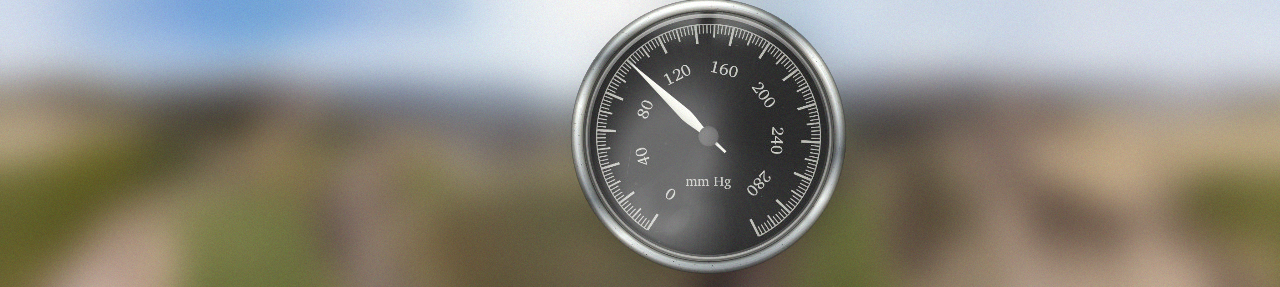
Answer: 100; mmHg
